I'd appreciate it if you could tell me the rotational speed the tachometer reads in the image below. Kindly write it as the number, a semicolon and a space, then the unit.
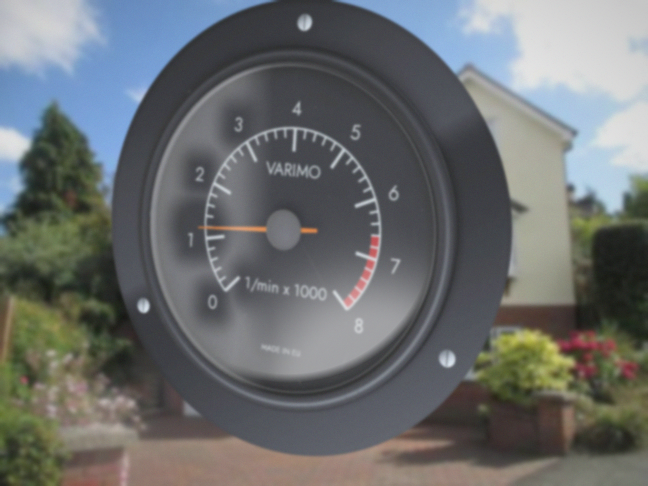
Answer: 1200; rpm
